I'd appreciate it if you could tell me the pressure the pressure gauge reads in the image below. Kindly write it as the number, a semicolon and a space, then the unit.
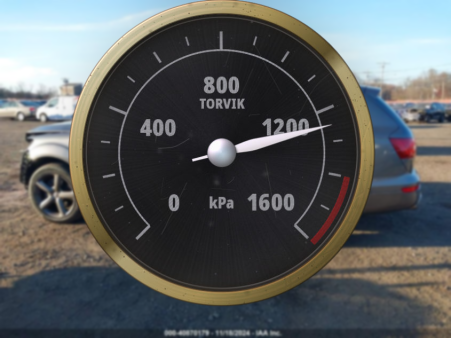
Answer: 1250; kPa
